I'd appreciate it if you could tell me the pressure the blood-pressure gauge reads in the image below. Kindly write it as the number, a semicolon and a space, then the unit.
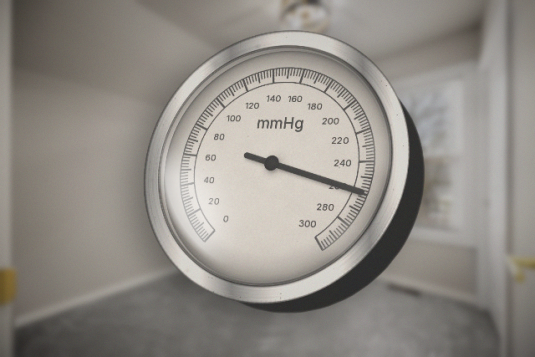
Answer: 260; mmHg
